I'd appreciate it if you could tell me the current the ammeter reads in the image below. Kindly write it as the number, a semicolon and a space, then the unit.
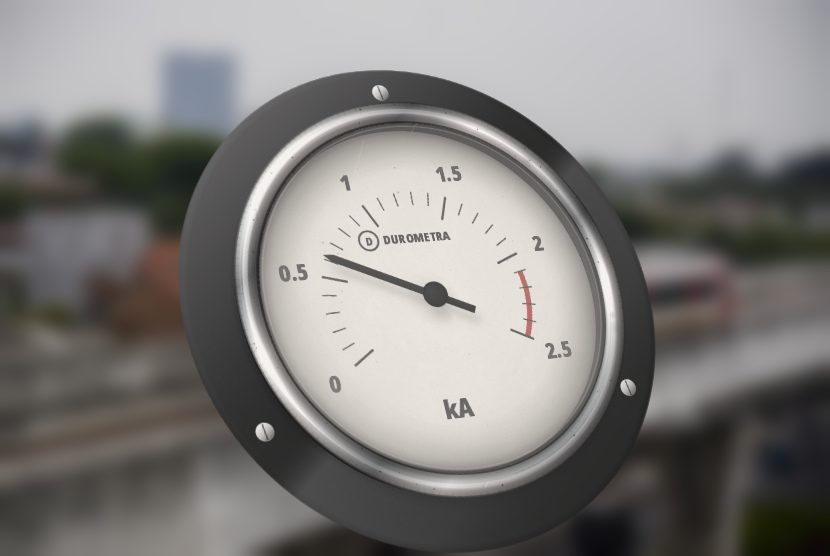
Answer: 0.6; kA
